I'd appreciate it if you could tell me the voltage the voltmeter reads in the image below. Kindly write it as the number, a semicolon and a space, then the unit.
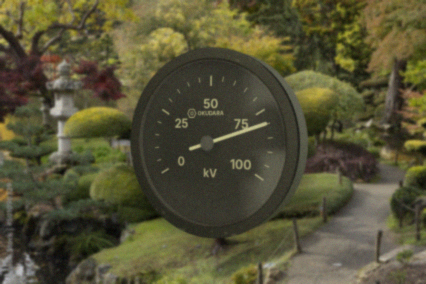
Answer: 80; kV
